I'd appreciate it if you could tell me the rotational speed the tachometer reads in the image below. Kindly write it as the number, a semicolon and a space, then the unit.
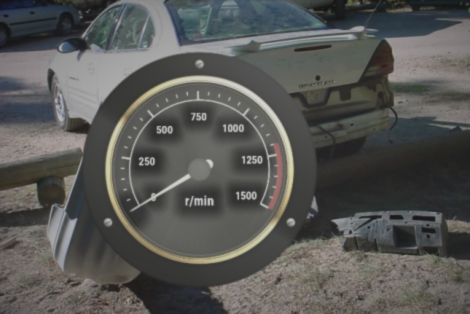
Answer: 0; rpm
